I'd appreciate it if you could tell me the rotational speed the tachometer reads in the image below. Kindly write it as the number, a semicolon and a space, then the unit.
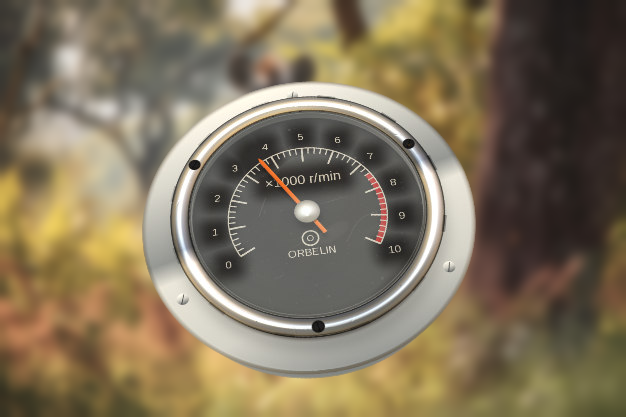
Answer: 3600; rpm
